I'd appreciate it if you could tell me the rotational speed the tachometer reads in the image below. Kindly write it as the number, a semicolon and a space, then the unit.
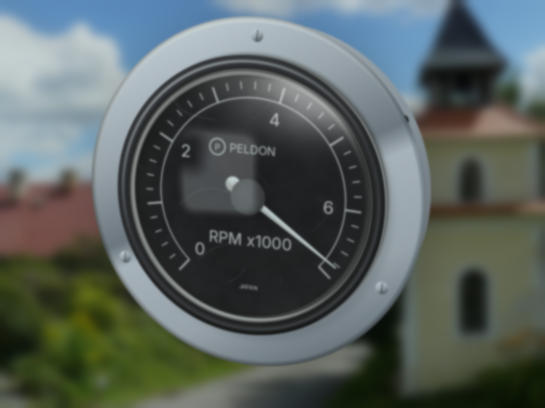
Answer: 6800; rpm
